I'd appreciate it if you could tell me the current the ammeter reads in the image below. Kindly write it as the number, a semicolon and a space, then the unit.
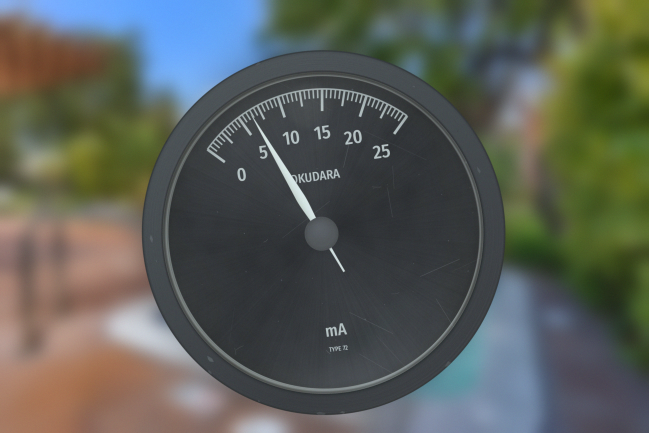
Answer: 6.5; mA
